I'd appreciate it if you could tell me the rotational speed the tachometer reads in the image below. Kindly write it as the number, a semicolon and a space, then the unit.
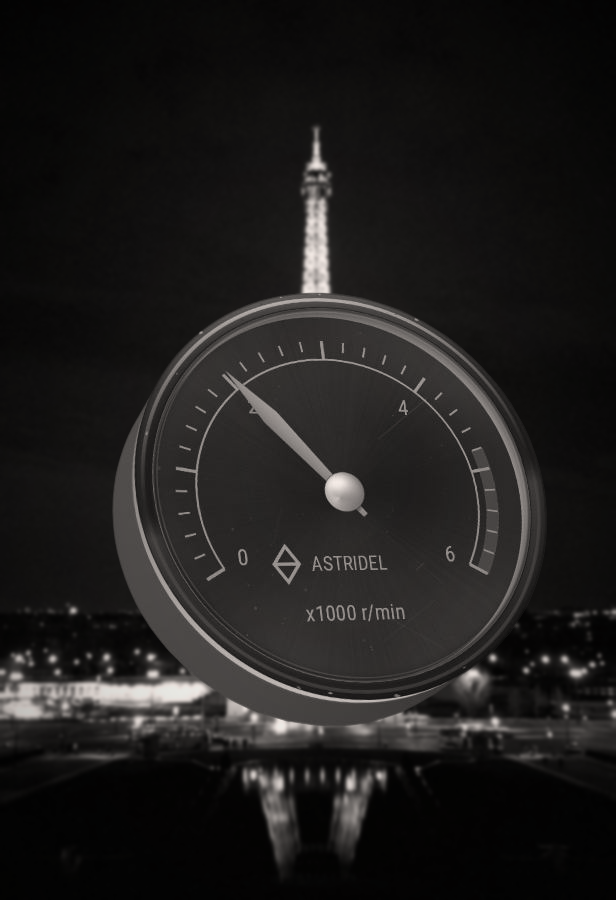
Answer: 2000; rpm
